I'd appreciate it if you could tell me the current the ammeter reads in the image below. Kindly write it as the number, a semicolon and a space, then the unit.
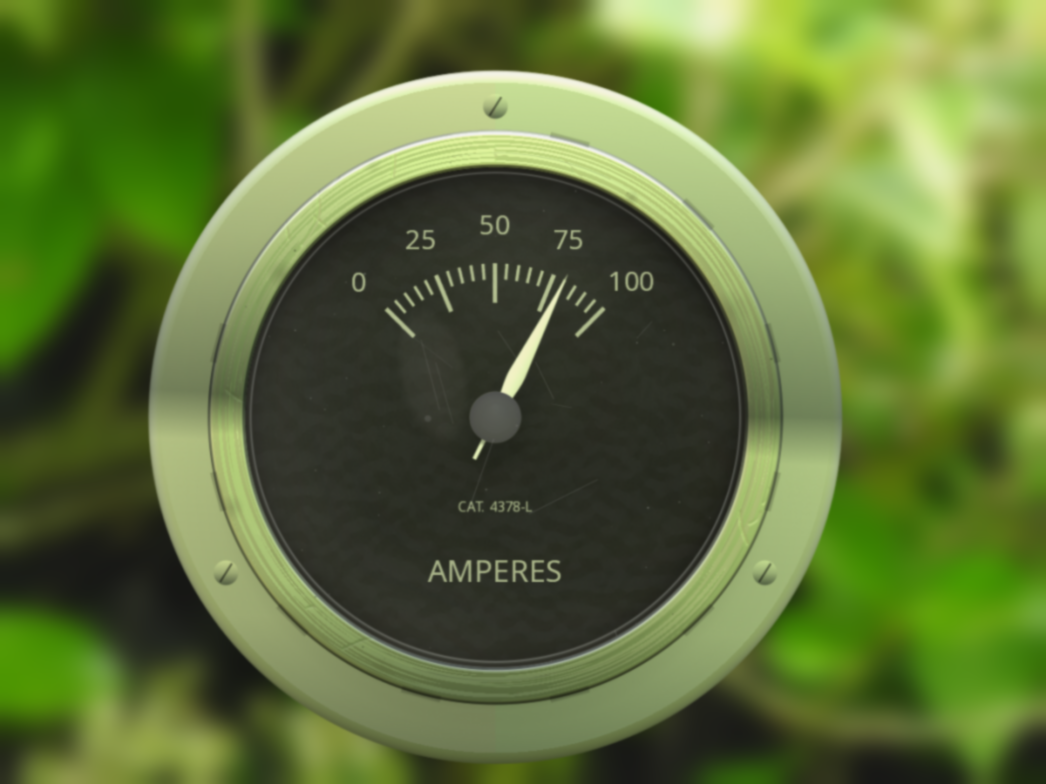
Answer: 80; A
